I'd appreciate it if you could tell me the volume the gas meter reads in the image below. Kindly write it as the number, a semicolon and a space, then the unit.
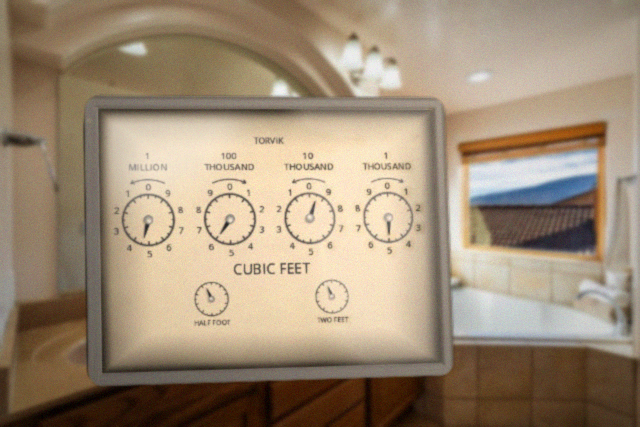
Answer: 459500; ft³
